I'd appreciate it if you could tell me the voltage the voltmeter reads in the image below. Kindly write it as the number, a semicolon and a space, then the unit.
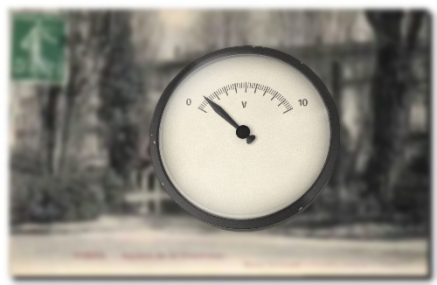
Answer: 1; V
